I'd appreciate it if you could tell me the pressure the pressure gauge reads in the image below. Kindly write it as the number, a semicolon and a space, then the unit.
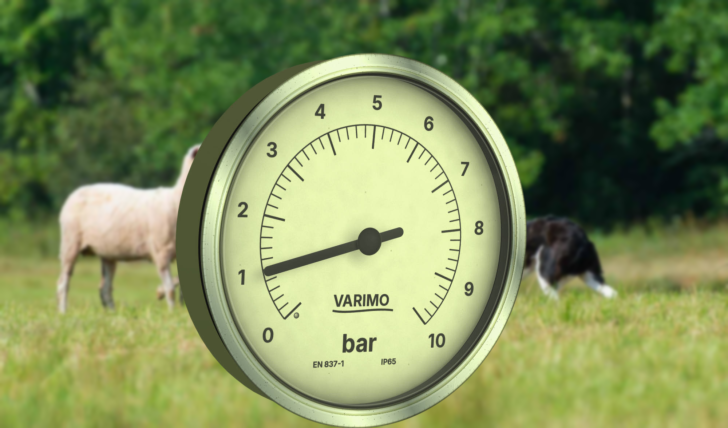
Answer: 1; bar
